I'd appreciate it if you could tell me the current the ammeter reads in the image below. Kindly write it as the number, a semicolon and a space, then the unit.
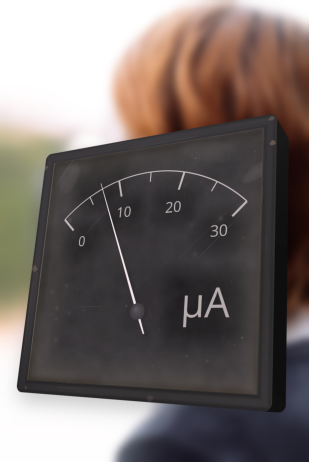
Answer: 7.5; µA
